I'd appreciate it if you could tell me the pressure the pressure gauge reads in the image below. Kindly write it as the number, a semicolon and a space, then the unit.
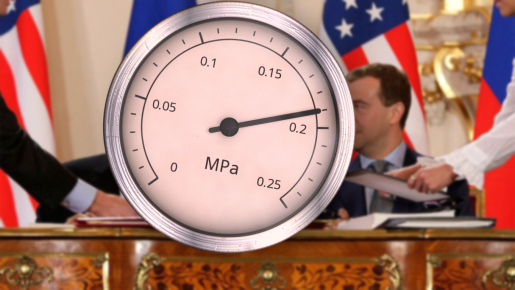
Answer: 0.19; MPa
